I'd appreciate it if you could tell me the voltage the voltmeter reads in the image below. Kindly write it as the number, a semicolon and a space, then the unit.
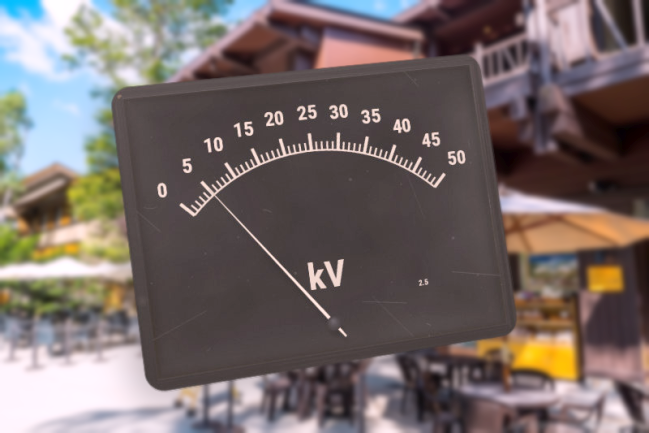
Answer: 5; kV
